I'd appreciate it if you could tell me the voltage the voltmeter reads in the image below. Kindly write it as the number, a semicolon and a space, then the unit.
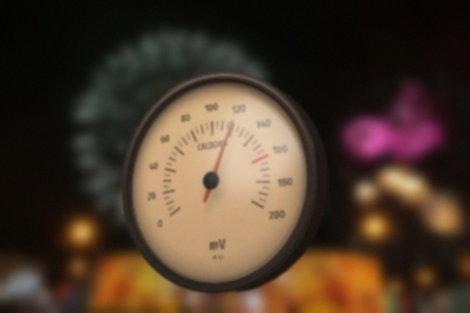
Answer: 120; mV
